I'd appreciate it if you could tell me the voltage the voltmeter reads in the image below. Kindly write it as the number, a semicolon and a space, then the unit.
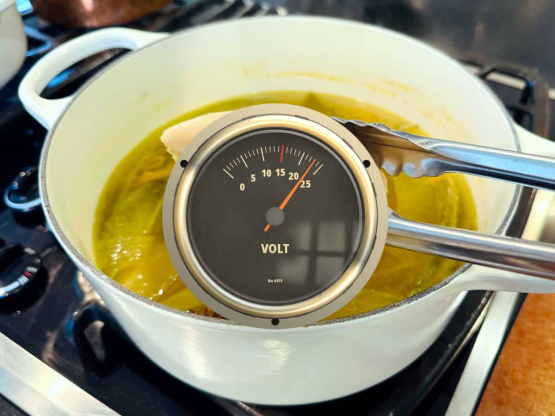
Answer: 23; V
